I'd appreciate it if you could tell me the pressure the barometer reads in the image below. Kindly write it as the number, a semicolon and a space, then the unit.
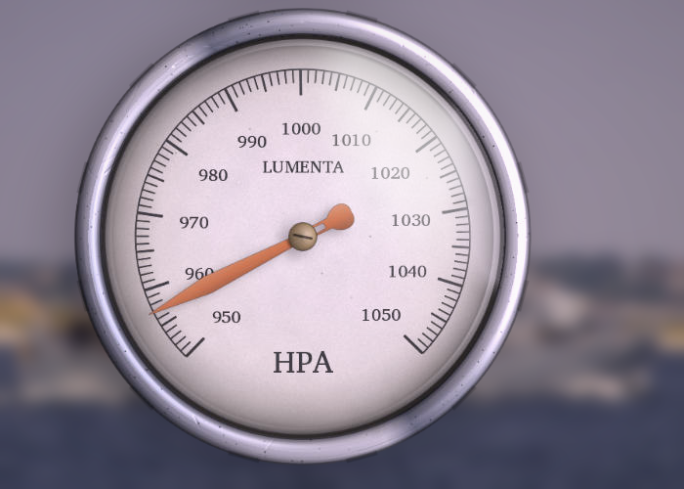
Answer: 957; hPa
